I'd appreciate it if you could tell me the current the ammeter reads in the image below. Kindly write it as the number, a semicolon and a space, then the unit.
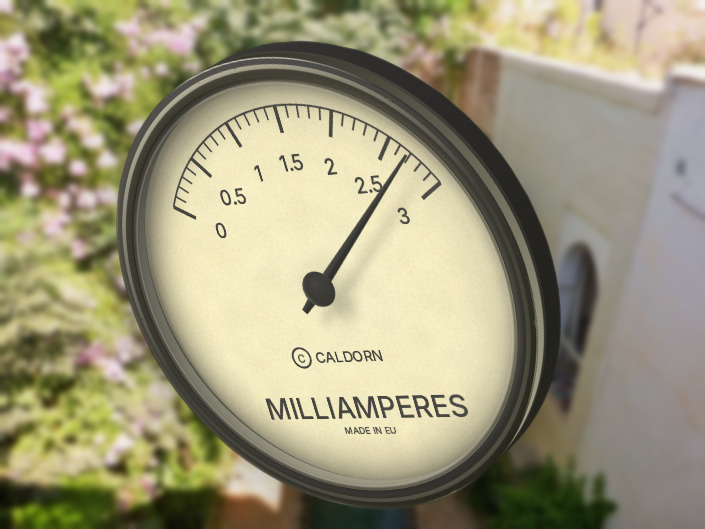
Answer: 2.7; mA
